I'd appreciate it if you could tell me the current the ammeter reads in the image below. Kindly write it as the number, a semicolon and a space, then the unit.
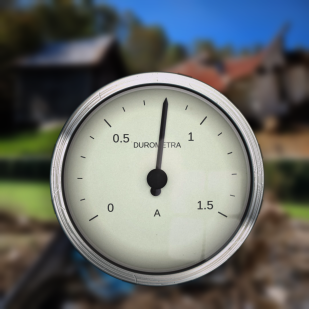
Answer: 0.8; A
